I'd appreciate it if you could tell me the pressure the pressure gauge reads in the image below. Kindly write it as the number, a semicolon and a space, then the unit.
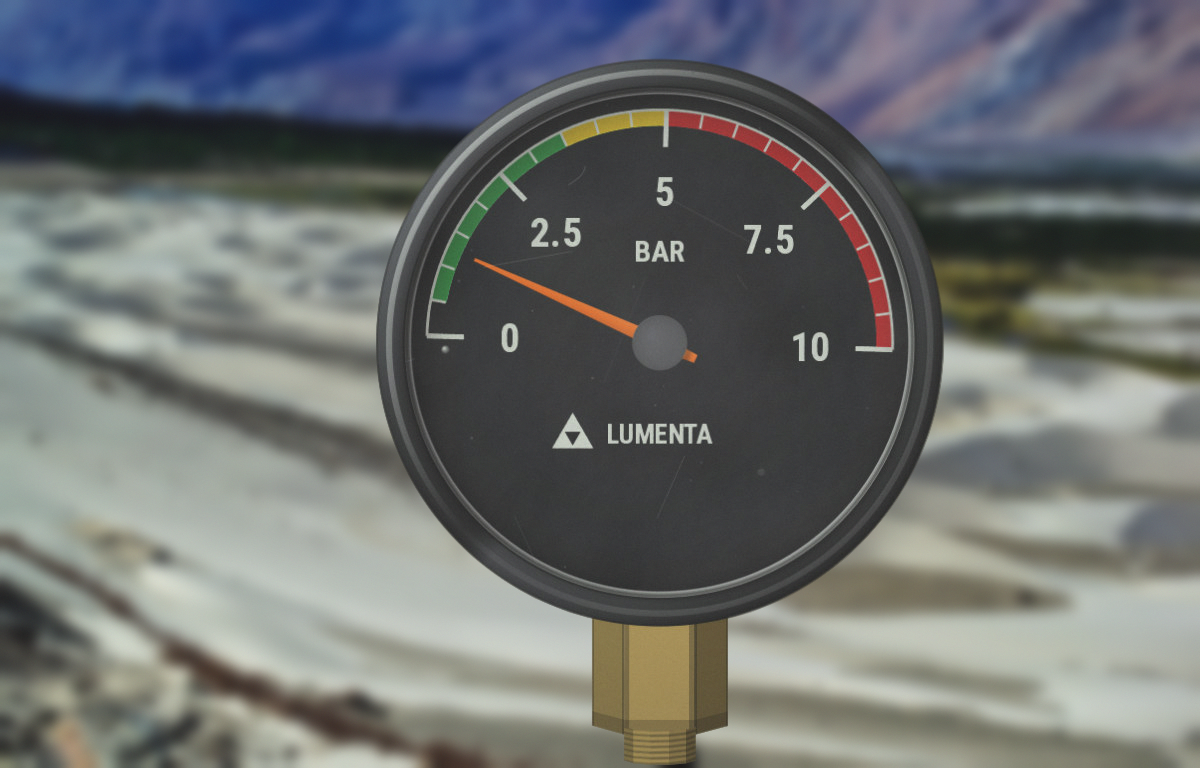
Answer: 1.25; bar
